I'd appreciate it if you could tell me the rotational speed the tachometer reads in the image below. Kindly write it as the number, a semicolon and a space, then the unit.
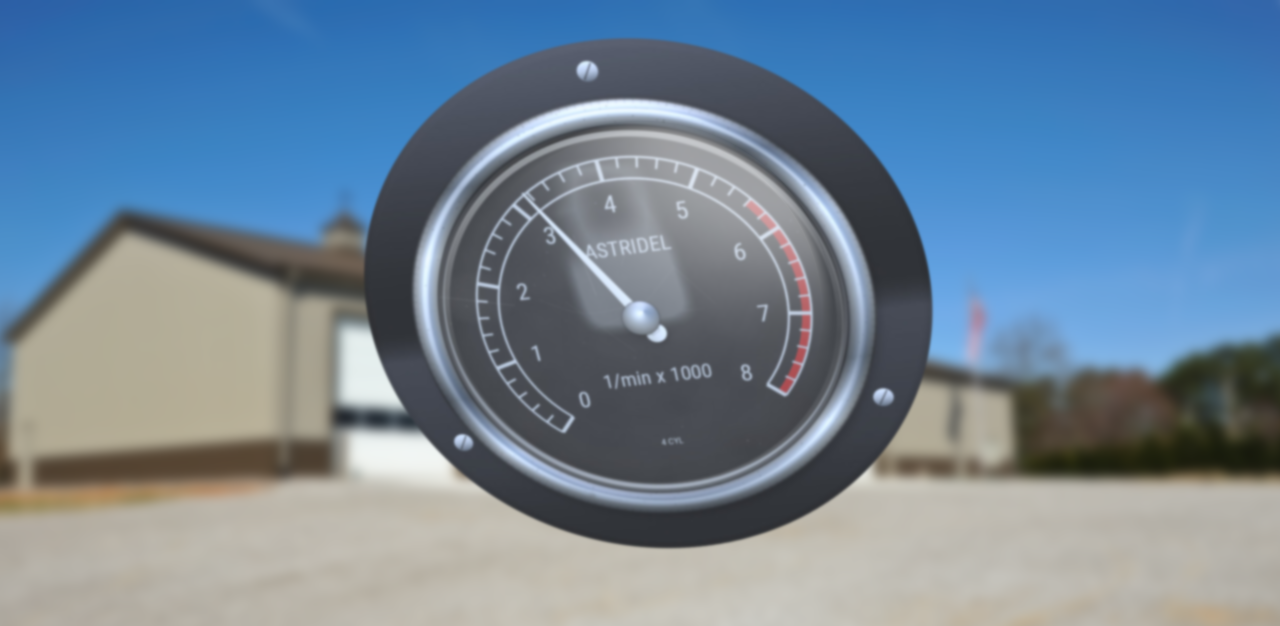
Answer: 3200; rpm
